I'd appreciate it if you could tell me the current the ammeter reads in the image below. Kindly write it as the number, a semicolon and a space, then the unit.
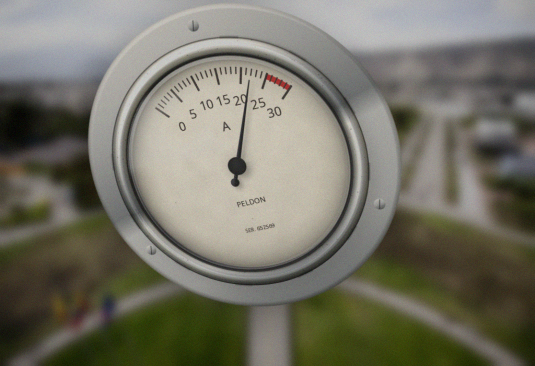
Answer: 22; A
